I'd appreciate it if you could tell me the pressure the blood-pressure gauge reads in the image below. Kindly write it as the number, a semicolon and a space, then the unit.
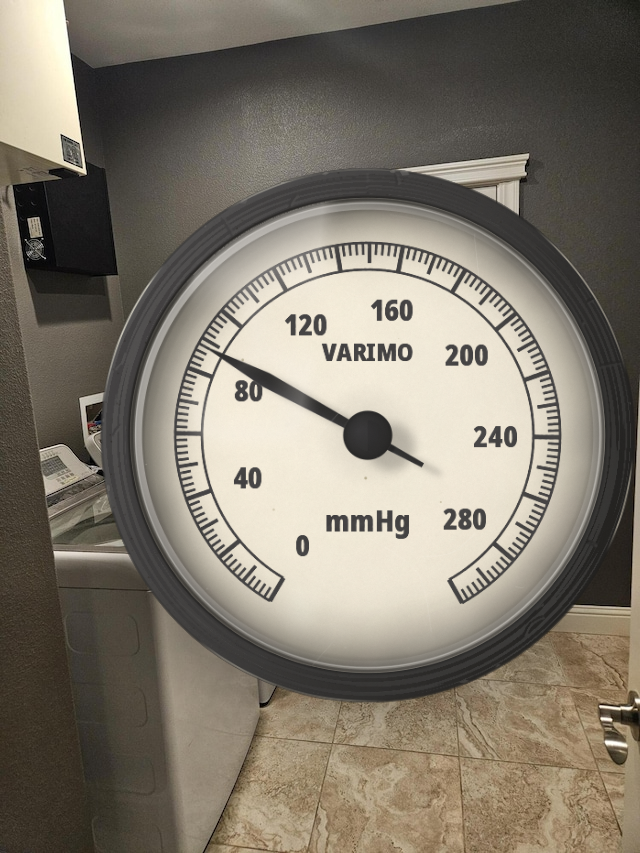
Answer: 88; mmHg
